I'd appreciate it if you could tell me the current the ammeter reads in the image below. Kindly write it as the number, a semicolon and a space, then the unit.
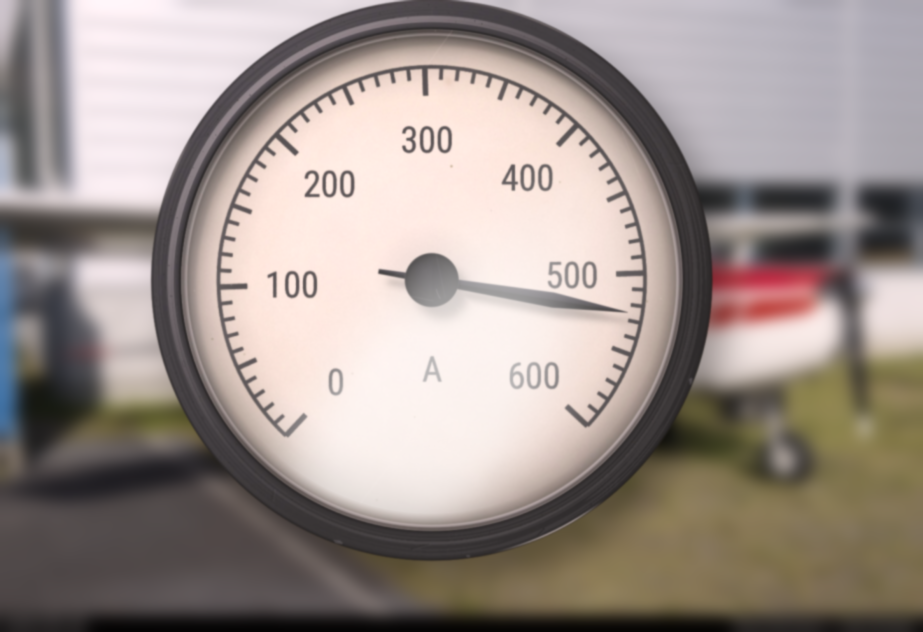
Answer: 525; A
